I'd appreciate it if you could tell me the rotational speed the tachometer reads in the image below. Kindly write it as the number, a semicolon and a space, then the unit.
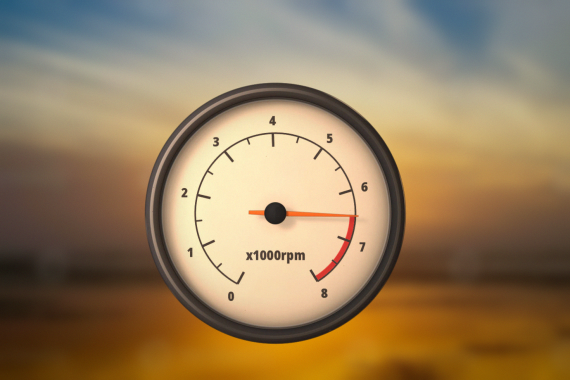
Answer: 6500; rpm
